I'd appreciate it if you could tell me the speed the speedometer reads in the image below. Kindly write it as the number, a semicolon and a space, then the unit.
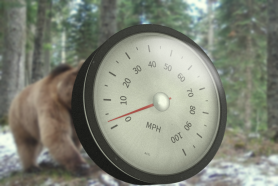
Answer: 2.5; mph
